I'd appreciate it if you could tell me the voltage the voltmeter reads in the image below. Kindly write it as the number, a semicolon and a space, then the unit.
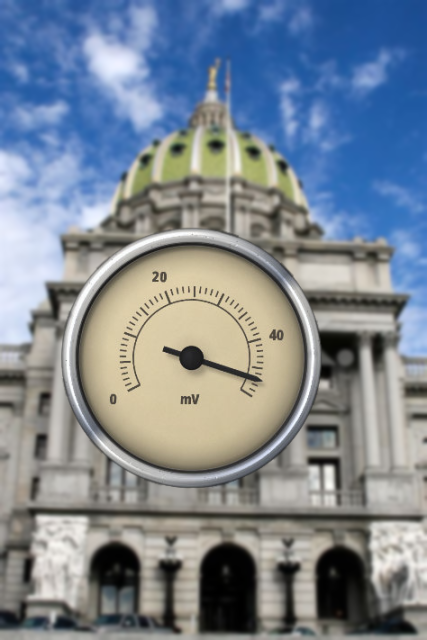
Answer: 47; mV
